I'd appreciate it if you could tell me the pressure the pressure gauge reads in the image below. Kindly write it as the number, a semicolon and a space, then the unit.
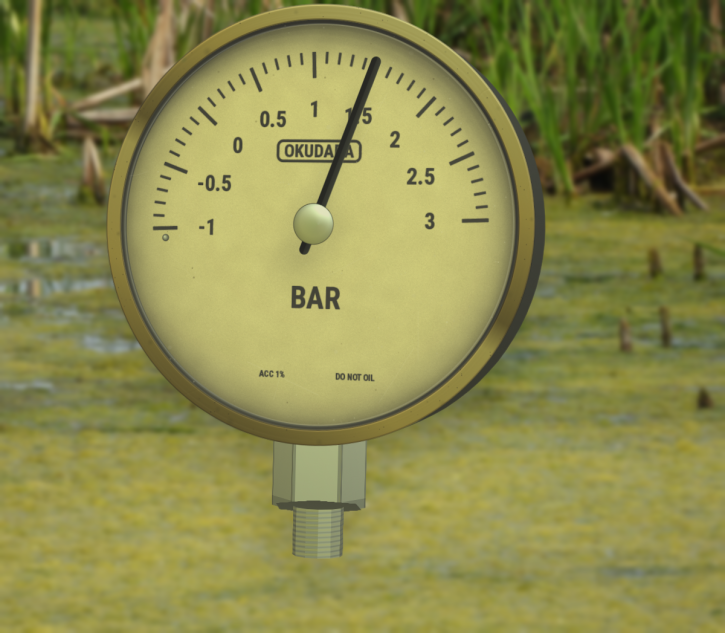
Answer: 1.5; bar
